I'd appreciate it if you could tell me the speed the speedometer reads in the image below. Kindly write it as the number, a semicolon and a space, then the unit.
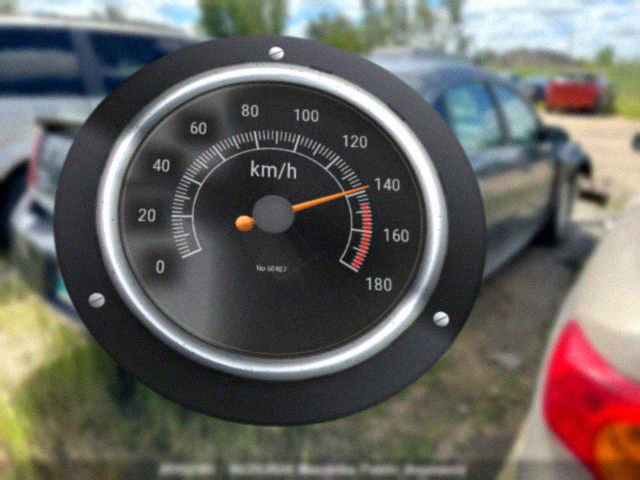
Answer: 140; km/h
